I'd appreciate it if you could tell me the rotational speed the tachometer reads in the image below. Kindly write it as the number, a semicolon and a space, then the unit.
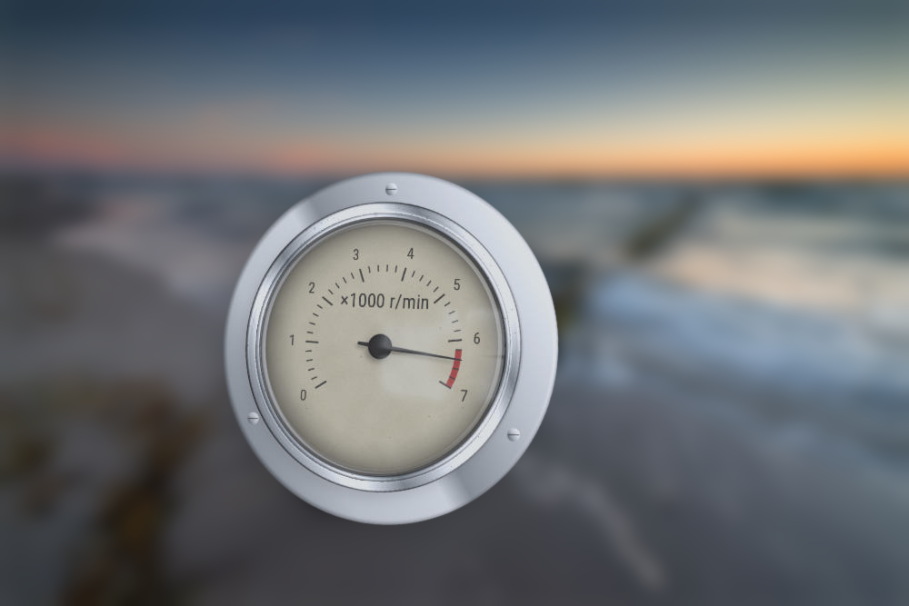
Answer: 6400; rpm
